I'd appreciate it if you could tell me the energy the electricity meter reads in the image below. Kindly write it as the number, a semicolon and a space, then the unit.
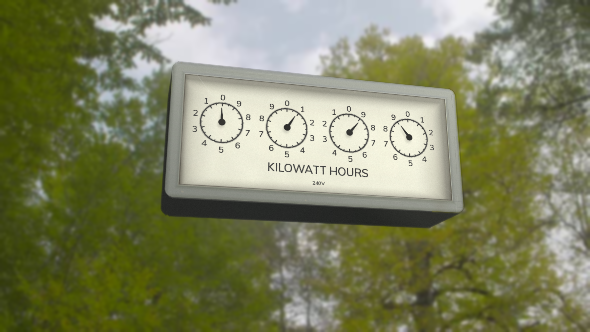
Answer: 89; kWh
